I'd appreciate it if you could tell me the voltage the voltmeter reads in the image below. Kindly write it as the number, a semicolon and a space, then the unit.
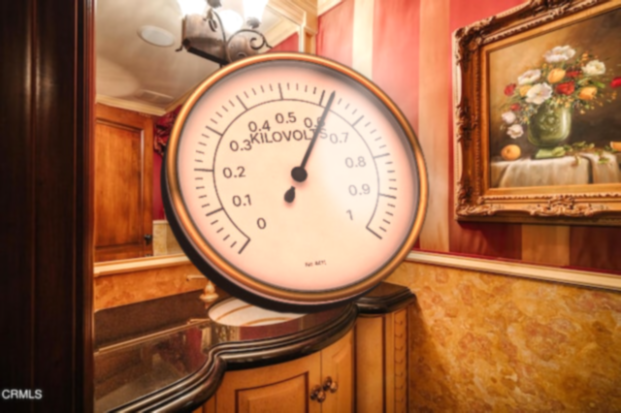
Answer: 0.62; kV
